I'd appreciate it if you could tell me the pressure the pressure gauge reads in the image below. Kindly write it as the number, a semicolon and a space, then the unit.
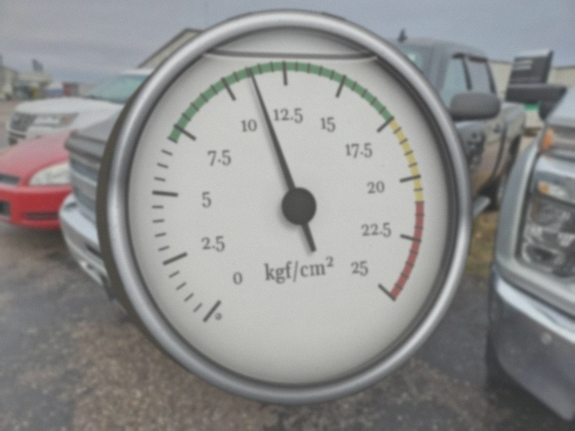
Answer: 11; kg/cm²
